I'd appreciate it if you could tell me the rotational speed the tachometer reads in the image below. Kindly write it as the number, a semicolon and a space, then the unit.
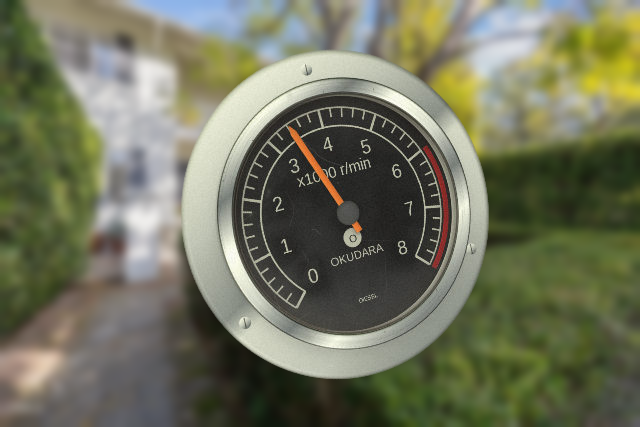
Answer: 3400; rpm
